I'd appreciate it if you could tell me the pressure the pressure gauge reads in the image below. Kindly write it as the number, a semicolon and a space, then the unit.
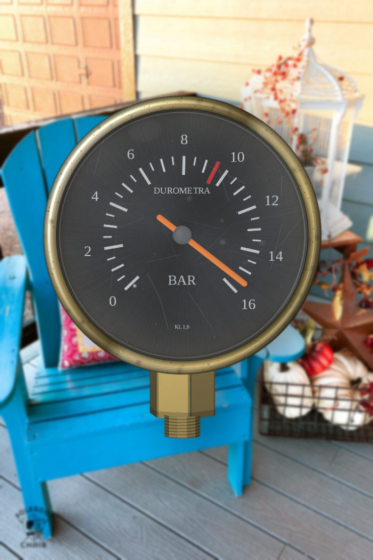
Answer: 15.5; bar
